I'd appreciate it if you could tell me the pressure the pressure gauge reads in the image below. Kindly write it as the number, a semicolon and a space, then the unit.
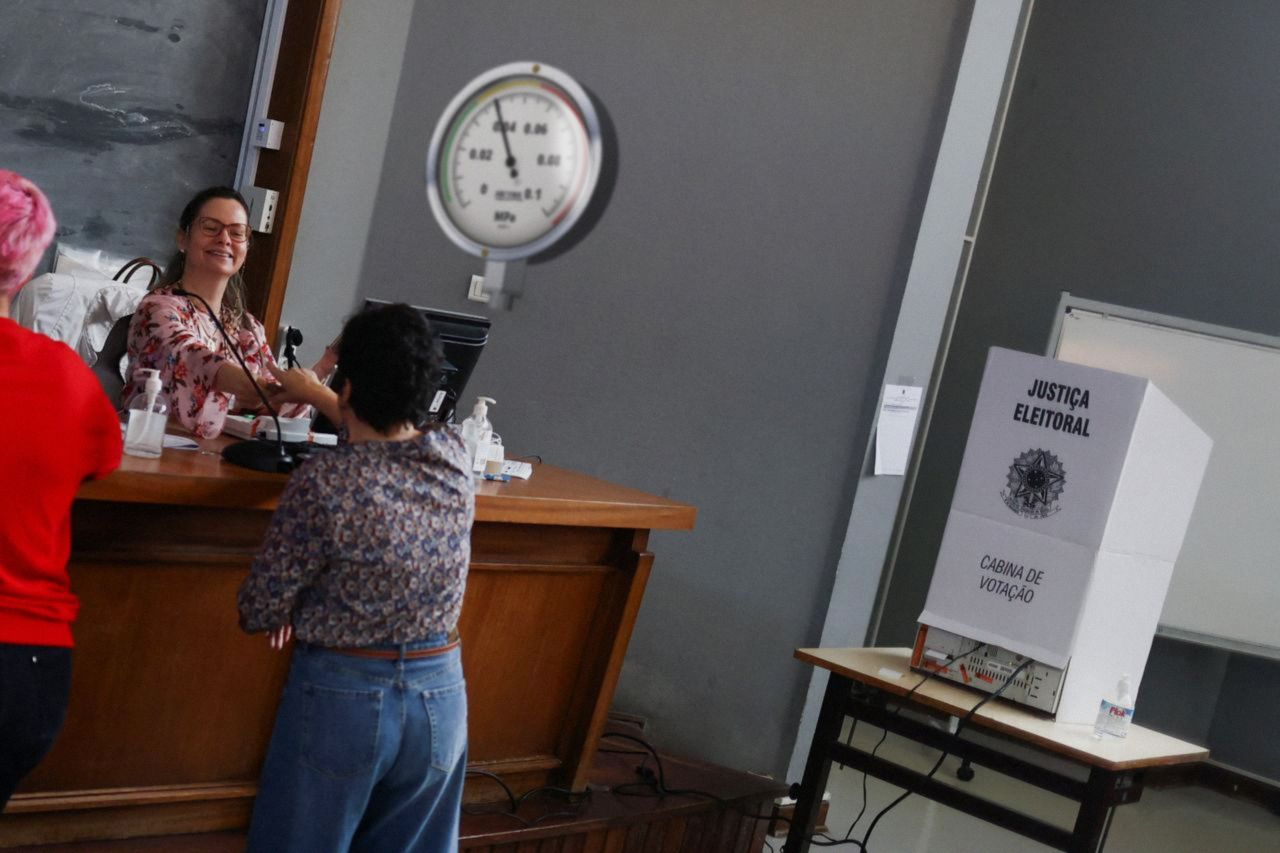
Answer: 0.04; MPa
